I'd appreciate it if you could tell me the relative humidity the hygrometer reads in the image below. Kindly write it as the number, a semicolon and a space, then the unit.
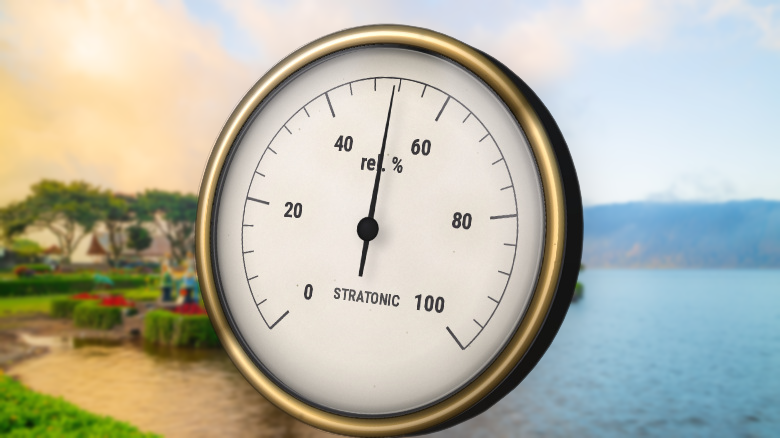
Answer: 52; %
